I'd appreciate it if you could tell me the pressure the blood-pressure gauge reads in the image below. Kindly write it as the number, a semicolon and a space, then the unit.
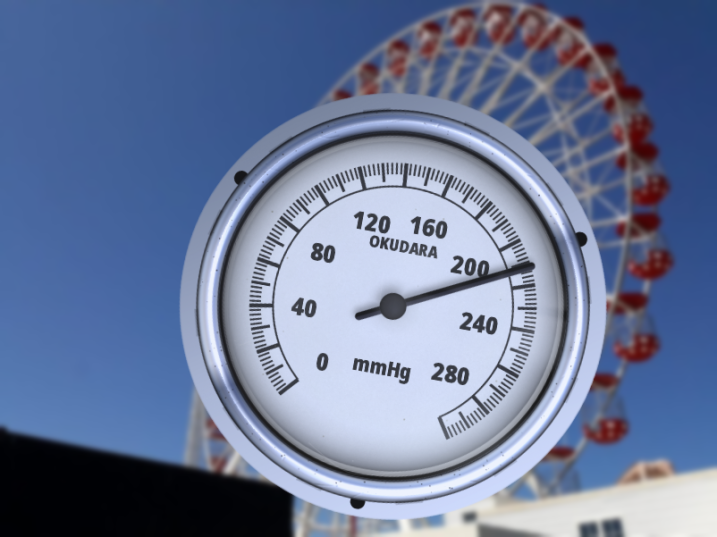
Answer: 212; mmHg
